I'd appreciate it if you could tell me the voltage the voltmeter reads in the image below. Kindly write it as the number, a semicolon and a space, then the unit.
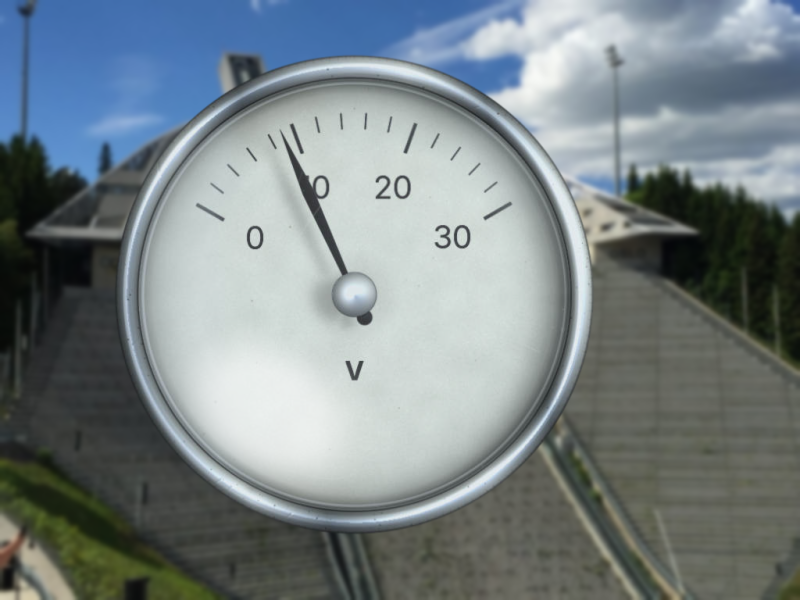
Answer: 9; V
